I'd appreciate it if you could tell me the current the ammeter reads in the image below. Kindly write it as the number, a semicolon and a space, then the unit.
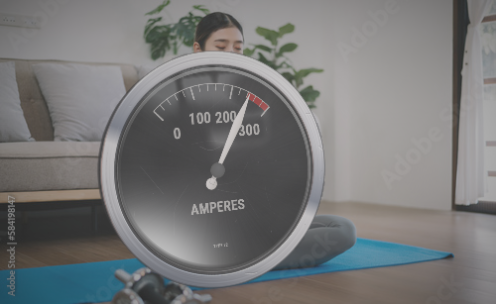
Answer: 240; A
